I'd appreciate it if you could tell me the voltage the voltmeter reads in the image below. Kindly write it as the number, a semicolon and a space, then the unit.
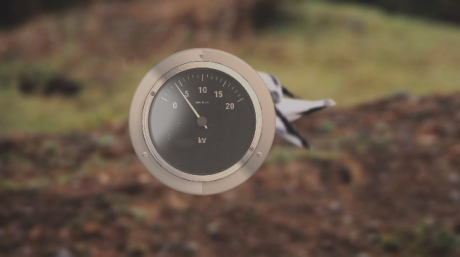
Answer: 4; kV
